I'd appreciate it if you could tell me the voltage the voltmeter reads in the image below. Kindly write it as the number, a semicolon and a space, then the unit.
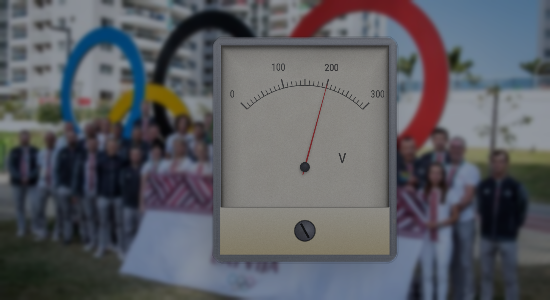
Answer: 200; V
